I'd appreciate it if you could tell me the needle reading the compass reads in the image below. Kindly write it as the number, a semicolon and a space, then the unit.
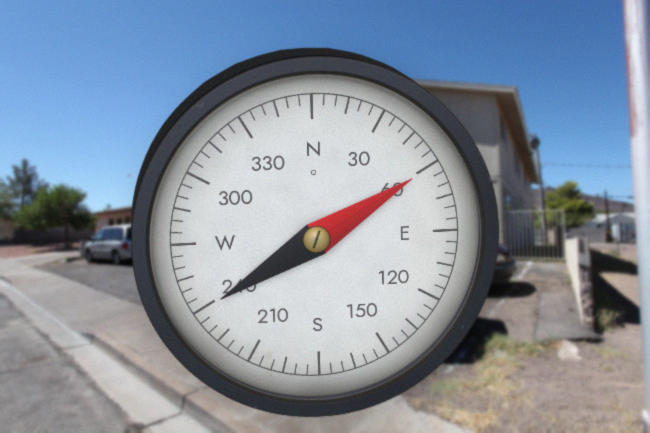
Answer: 60; °
